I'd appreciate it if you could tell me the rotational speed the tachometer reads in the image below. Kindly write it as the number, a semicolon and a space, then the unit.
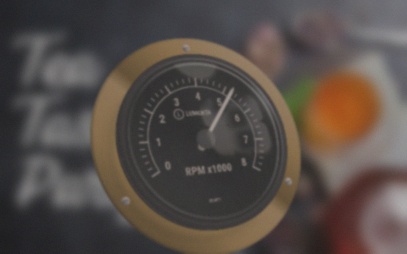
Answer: 5200; rpm
